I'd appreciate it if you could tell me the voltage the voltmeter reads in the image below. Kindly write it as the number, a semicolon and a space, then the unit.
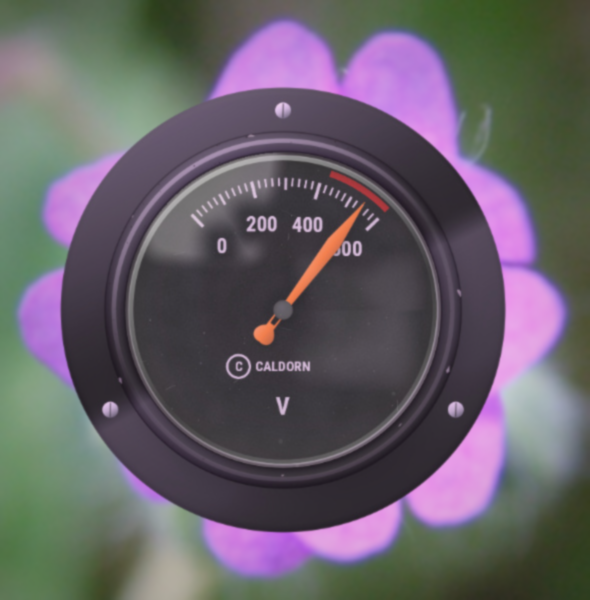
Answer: 540; V
